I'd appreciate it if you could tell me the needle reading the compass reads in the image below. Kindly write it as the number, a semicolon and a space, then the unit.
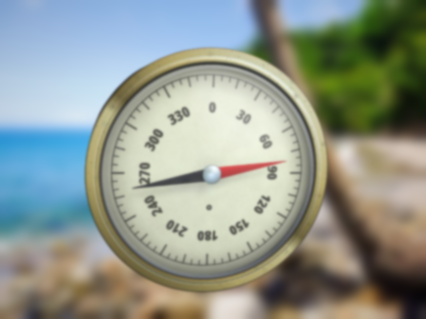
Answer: 80; °
